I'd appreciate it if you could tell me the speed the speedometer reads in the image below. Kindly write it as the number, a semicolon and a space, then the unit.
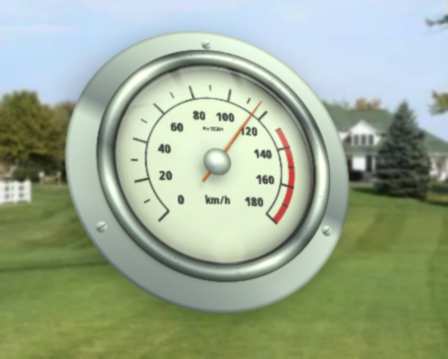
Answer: 115; km/h
